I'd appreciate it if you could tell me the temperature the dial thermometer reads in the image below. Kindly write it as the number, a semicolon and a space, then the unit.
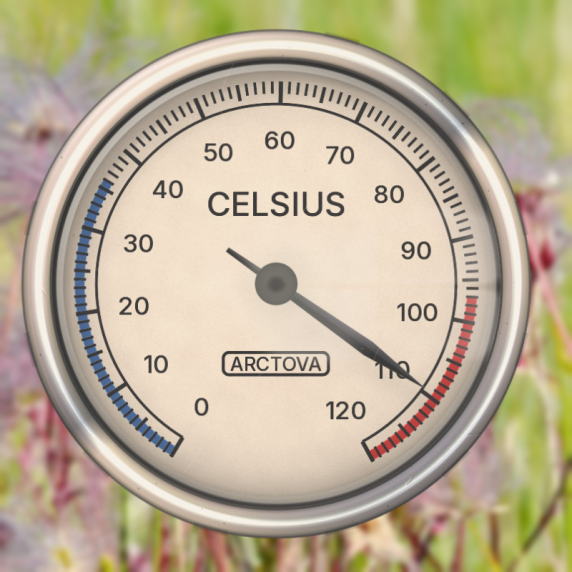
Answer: 109.5; °C
